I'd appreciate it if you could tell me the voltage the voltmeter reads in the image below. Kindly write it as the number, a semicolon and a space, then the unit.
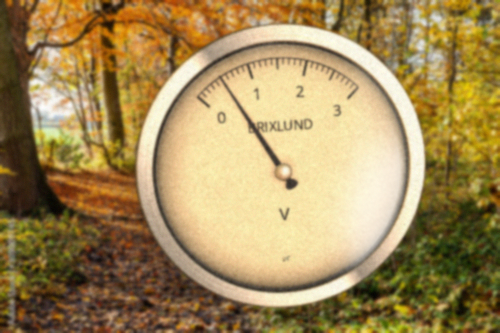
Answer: 0.5; V
